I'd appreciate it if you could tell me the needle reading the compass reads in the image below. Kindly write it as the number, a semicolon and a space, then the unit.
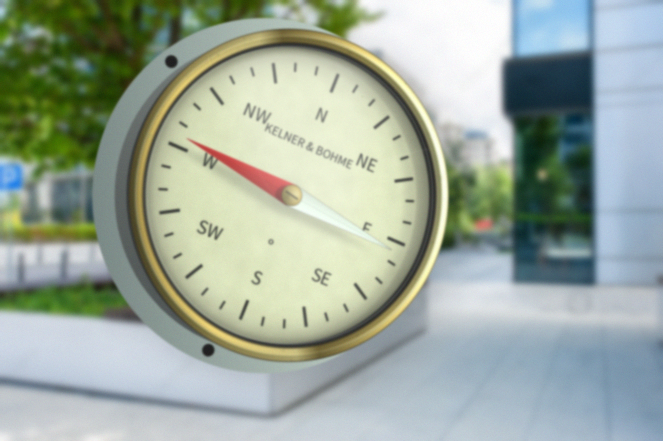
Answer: 275; °
